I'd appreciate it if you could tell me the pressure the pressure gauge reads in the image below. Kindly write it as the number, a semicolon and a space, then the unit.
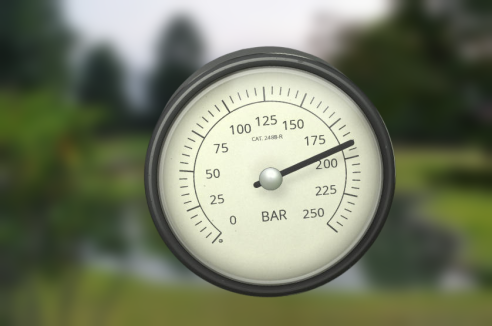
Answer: 190; bar
